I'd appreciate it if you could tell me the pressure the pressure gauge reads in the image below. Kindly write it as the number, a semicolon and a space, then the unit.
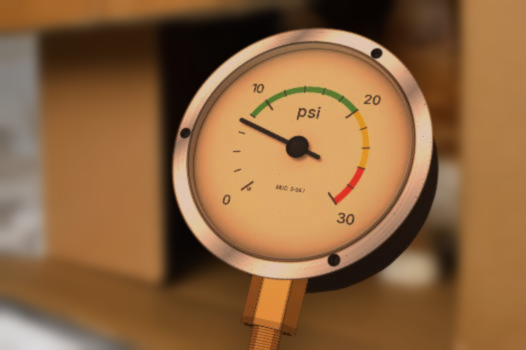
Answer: 7; psi
